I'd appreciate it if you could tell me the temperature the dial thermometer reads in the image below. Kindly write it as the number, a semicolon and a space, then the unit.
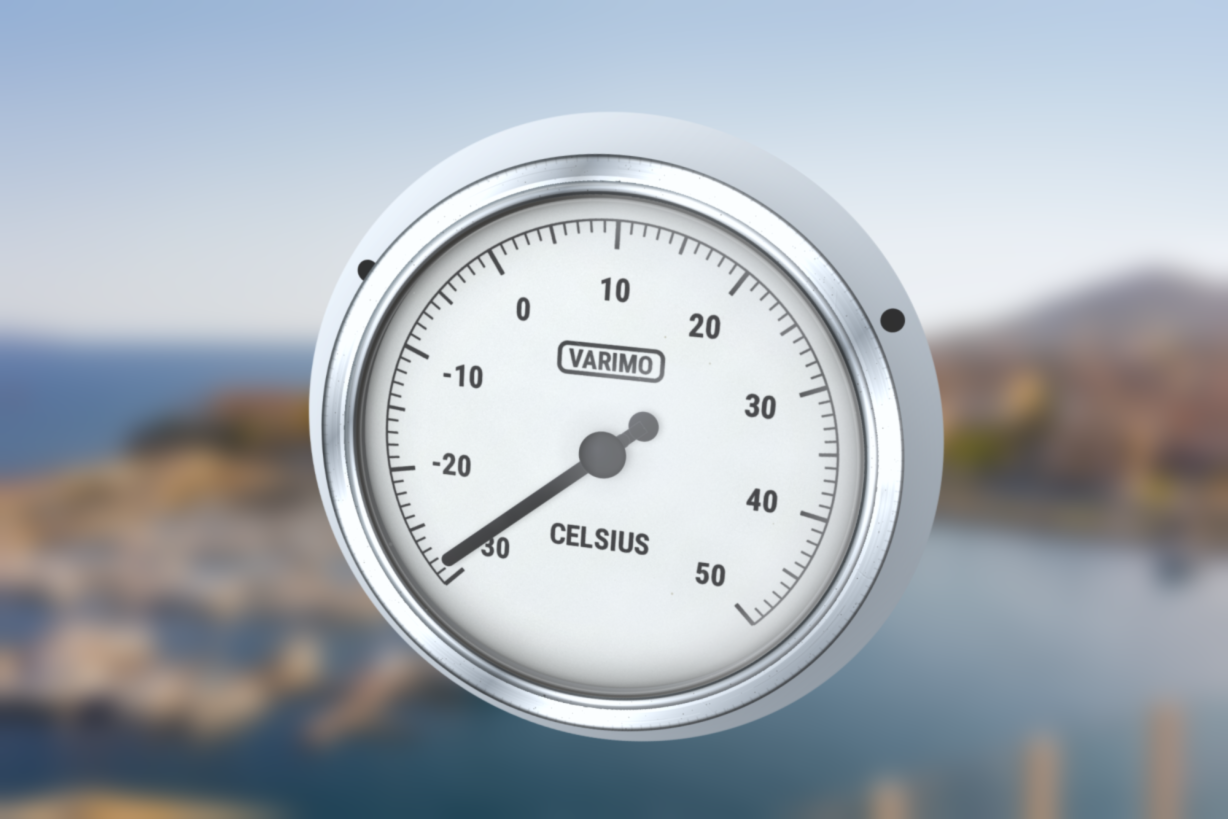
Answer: -28.5; °C
